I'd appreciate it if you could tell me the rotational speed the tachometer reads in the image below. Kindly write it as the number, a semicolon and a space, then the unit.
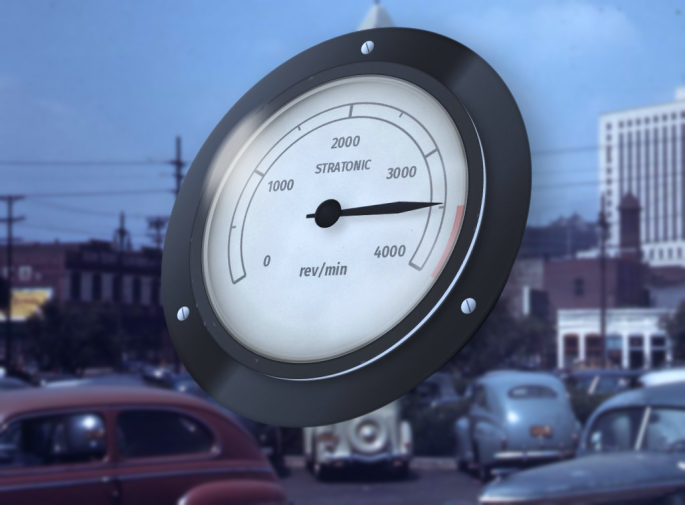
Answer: 3500; rpm
